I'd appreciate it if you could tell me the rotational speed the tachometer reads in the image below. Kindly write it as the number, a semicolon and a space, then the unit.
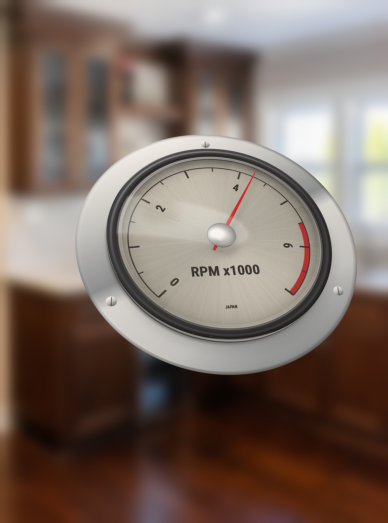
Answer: 4250; rpm
